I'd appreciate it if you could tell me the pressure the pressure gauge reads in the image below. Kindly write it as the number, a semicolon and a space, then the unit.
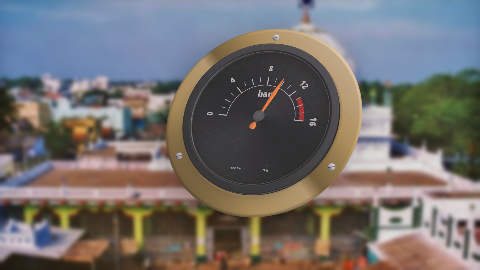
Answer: 10; bar
